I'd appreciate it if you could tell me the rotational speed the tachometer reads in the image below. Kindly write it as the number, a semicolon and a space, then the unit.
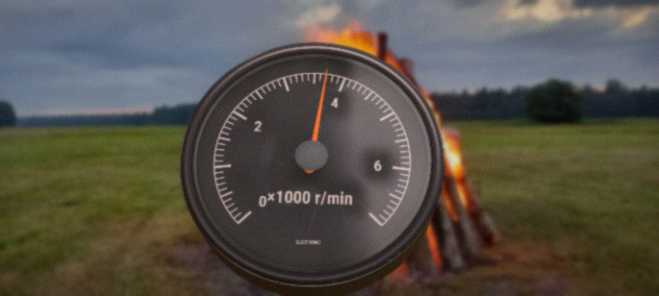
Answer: 3700; rpm
